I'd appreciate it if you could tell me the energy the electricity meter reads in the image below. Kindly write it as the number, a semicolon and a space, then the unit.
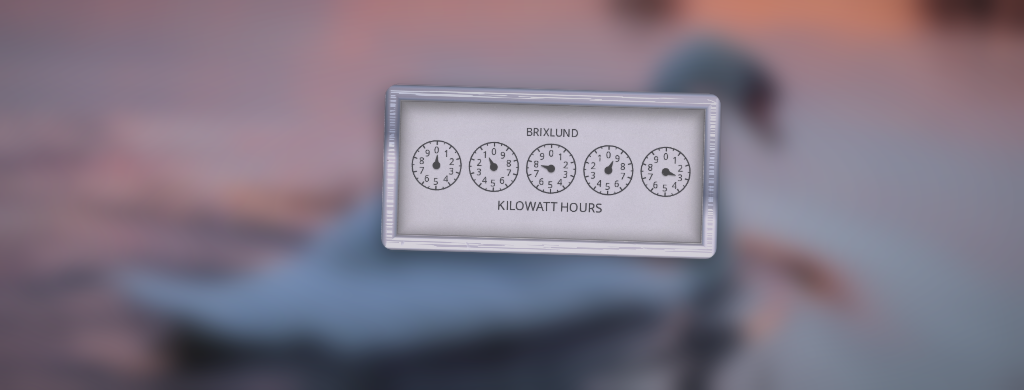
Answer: 793; kWh
